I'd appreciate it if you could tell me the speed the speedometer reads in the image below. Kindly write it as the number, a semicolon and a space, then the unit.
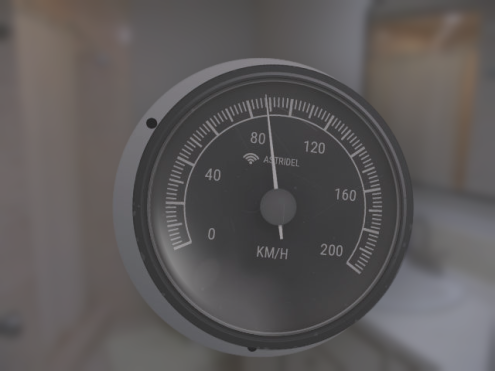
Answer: 88; km/h
